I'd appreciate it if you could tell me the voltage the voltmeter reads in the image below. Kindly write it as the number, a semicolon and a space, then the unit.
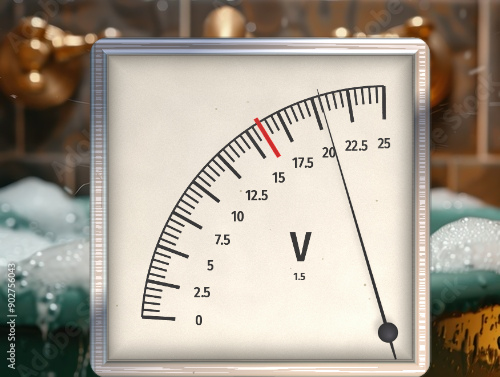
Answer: 20.5; V
